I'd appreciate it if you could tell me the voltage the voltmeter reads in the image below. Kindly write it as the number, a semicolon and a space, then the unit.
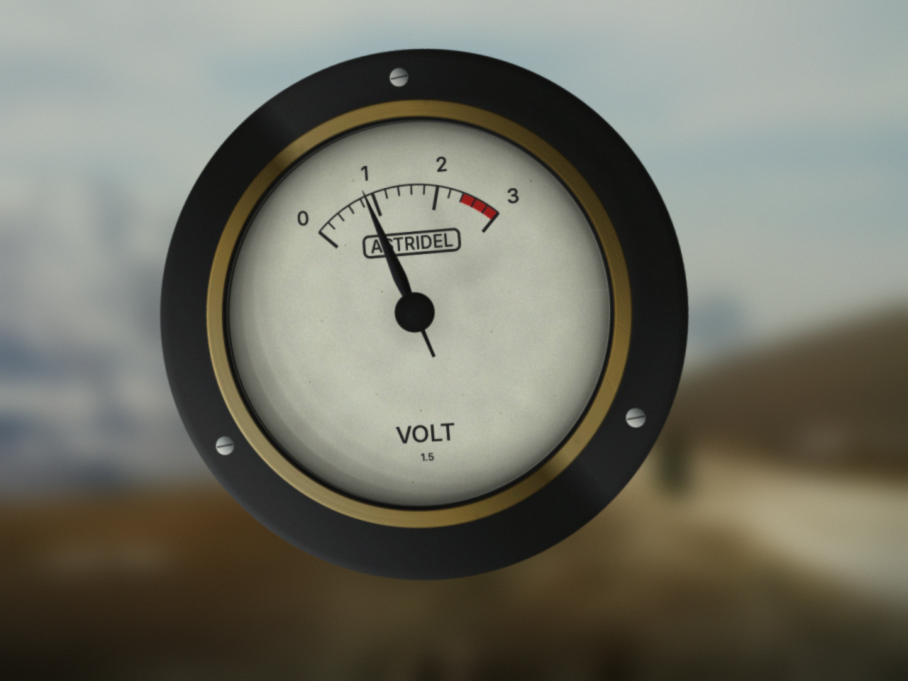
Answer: 0.9; V
